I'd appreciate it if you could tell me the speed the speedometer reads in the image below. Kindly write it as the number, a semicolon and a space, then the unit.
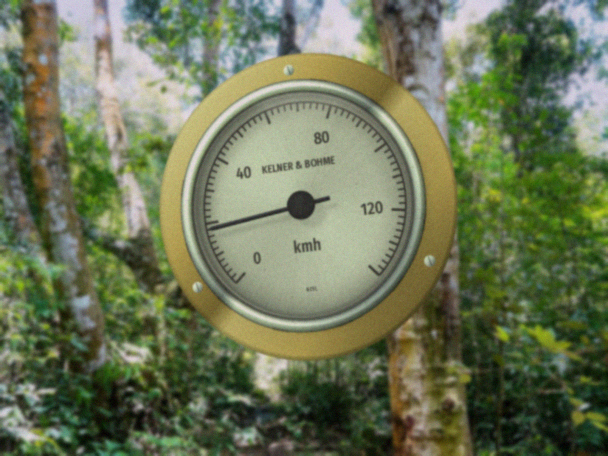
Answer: 18; km/h
